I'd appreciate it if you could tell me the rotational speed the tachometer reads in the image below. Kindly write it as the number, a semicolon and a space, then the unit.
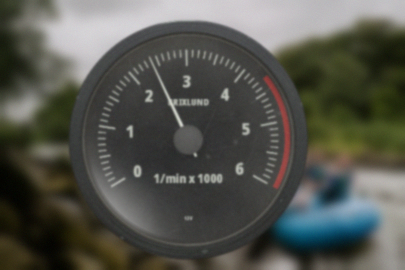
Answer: 2400; rpm
